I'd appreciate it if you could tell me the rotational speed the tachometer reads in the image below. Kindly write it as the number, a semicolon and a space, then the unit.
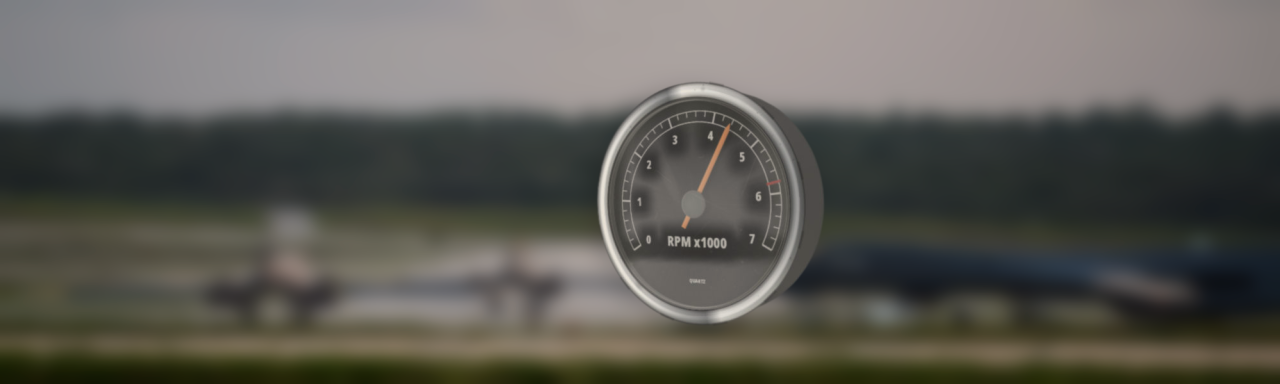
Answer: 4400; rpm
